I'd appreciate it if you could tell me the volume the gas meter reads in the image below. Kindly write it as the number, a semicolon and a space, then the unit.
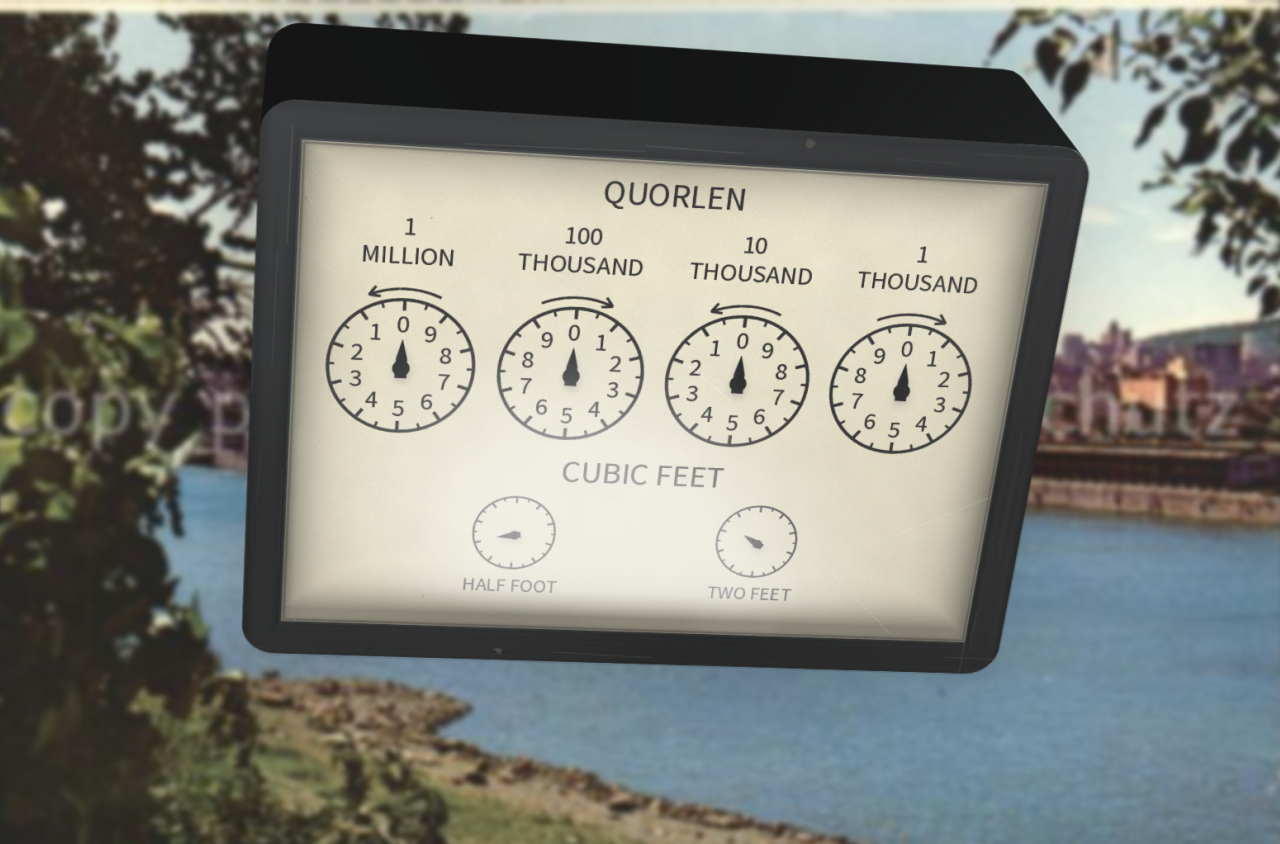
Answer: 0; ft³
